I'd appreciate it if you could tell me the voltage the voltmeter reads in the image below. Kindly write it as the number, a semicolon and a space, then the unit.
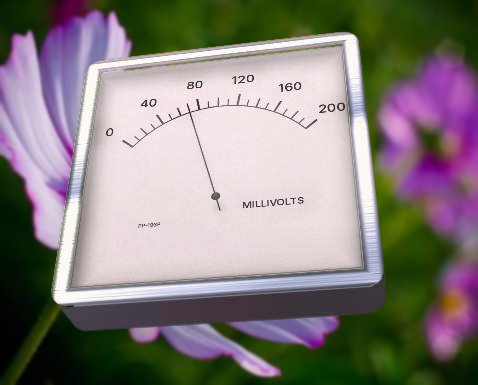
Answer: 70; mV
